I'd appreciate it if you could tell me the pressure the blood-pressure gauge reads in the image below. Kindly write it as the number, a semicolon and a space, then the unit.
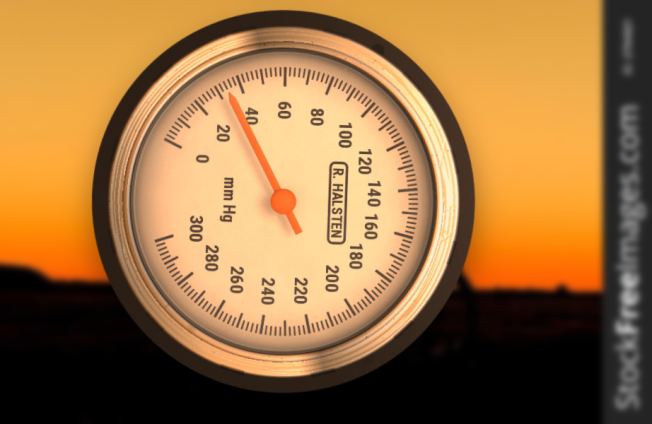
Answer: 34; mmHg
